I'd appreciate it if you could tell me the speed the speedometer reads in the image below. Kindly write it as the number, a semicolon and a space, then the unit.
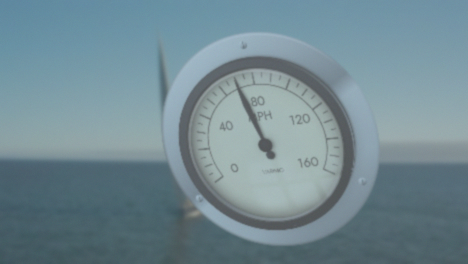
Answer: 70; mph
